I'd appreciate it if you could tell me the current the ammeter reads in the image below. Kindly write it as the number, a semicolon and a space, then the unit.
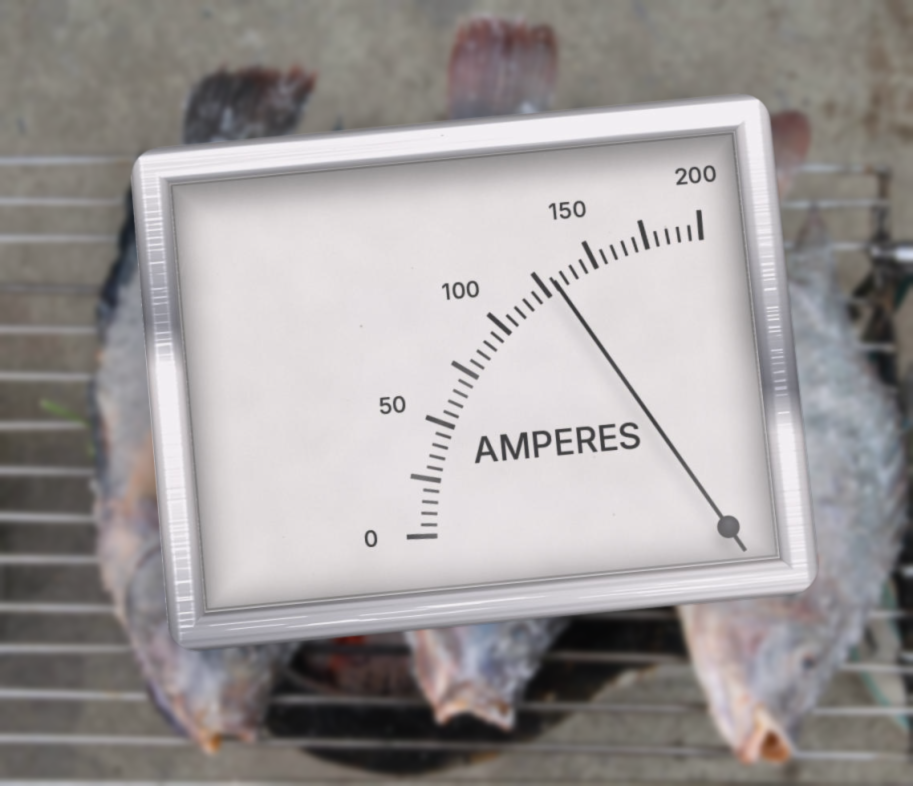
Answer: 130; A
